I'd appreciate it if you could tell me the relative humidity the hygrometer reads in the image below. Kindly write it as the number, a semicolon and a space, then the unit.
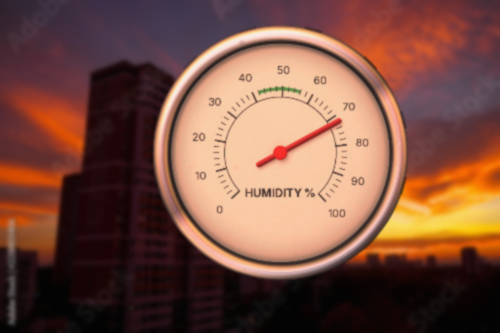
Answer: 72; %
